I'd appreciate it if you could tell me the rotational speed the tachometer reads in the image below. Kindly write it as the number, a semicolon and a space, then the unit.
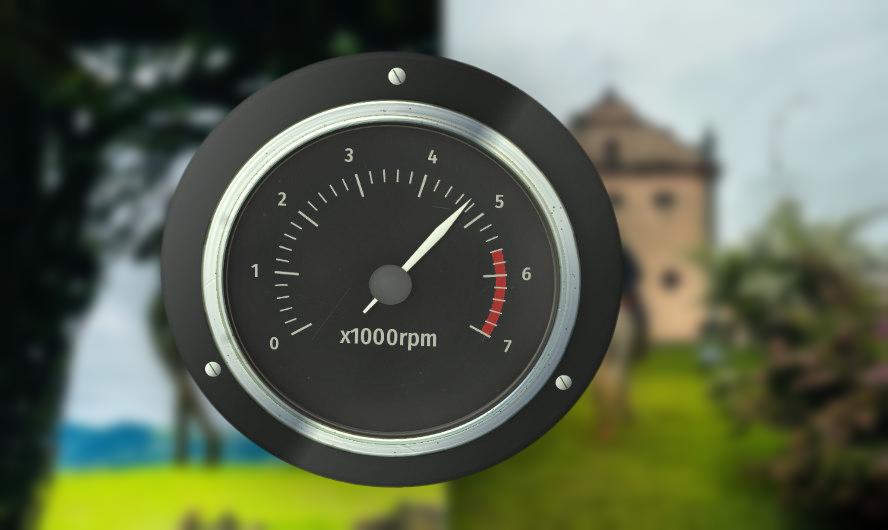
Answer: 4700; rpm
